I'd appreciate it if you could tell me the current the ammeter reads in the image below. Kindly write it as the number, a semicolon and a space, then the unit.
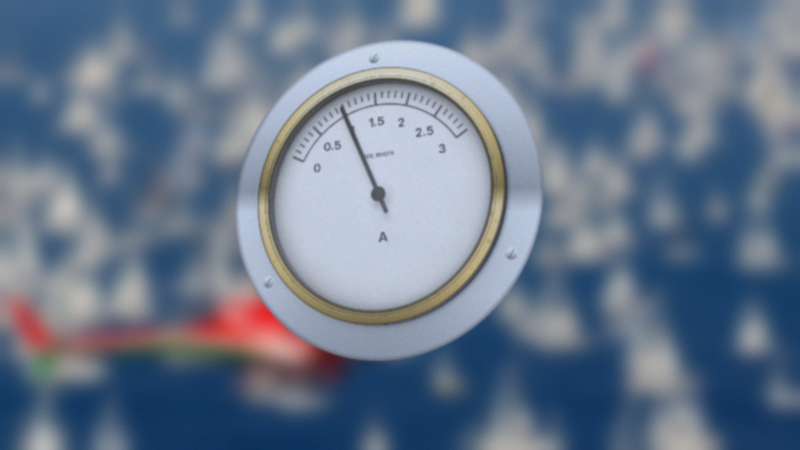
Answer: 1; A
